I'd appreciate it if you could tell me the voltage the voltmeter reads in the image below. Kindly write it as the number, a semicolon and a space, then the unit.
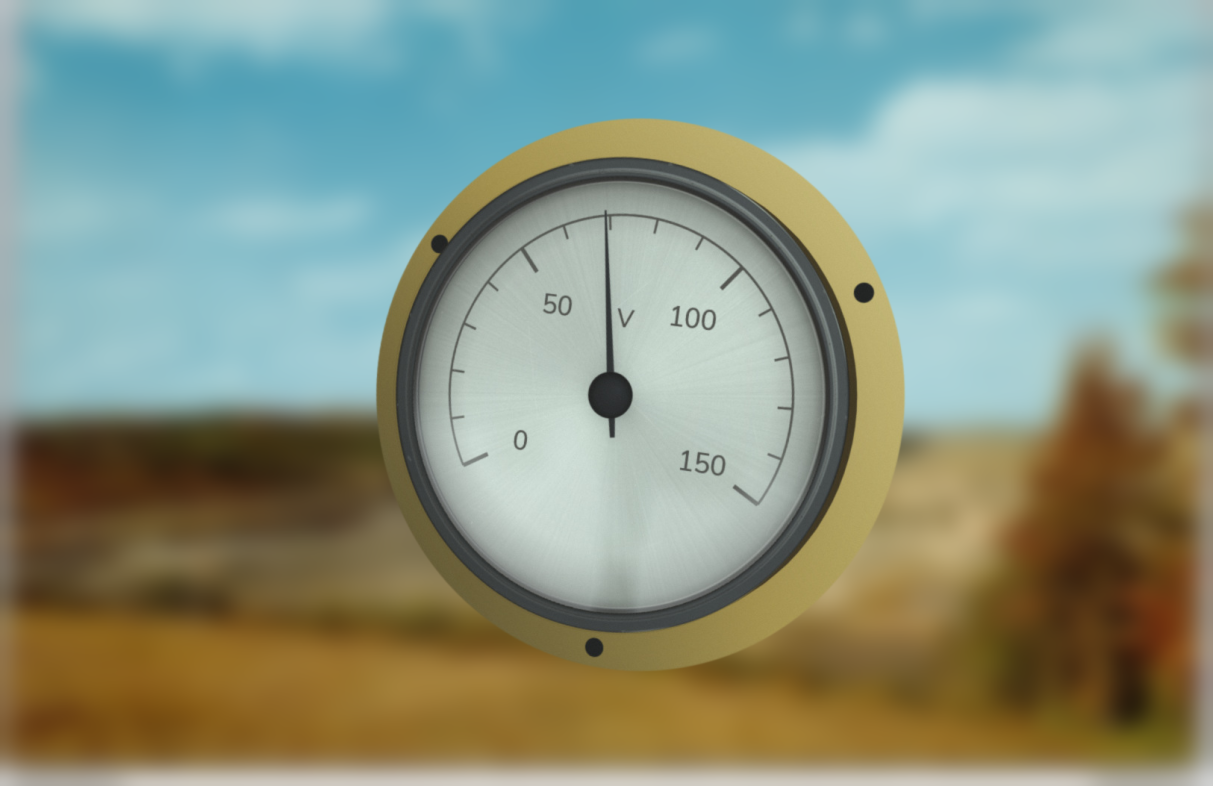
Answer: 70; V
